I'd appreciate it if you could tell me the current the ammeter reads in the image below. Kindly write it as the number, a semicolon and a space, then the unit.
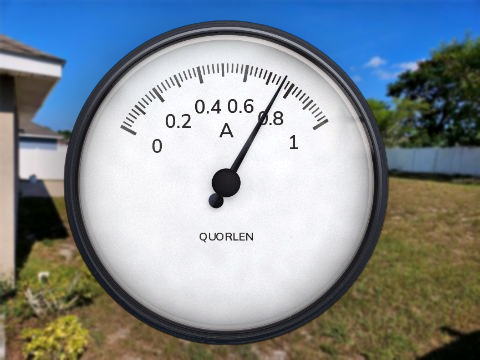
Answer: 0.76; A
